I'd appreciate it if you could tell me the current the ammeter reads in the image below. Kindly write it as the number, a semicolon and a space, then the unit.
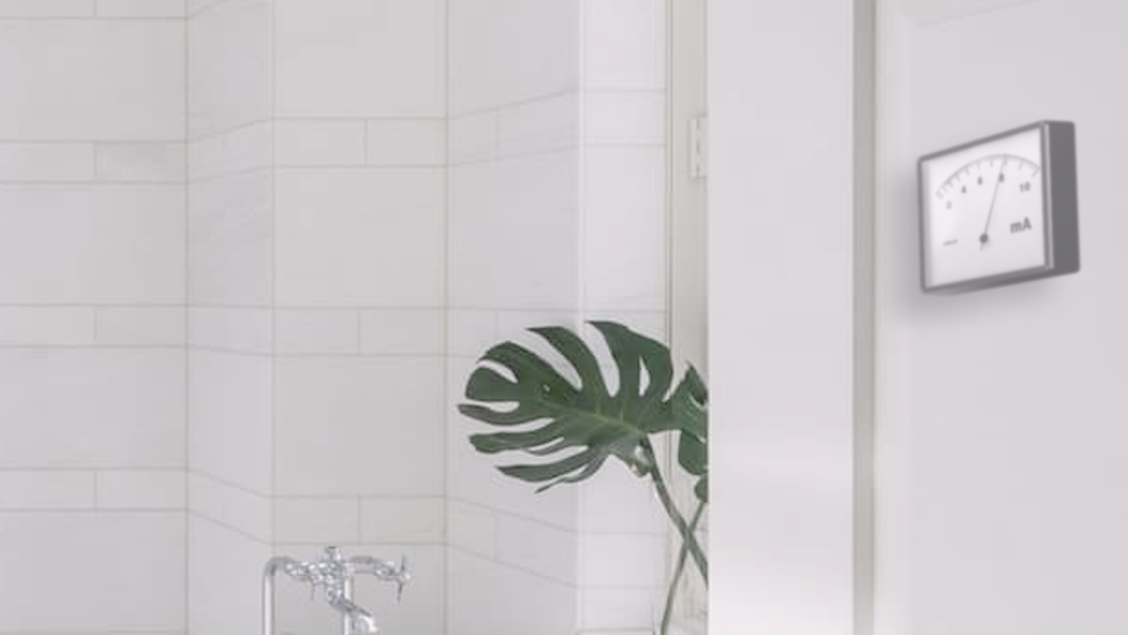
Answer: 8; mA
